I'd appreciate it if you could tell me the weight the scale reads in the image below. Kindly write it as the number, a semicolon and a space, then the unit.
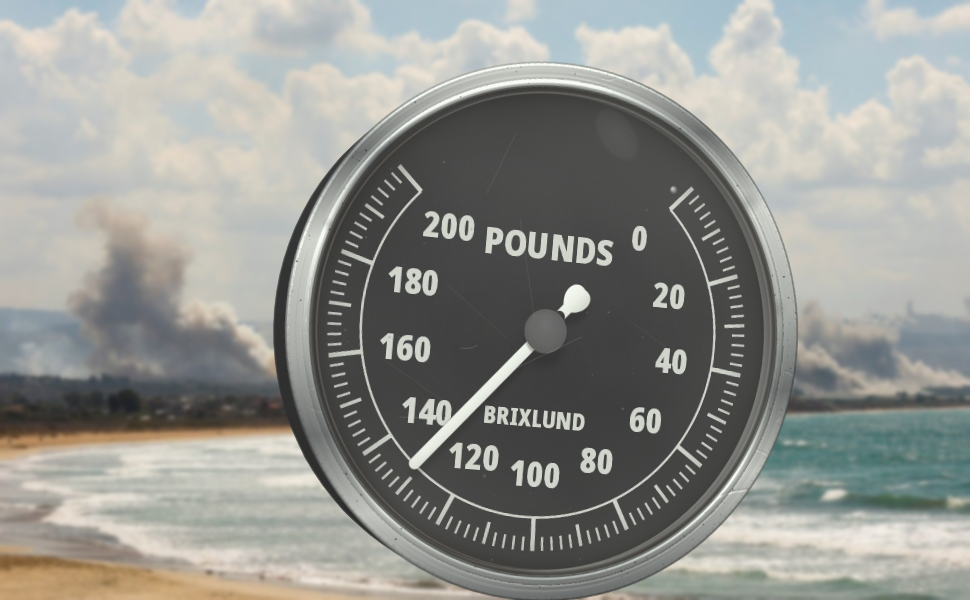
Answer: 132; lb
